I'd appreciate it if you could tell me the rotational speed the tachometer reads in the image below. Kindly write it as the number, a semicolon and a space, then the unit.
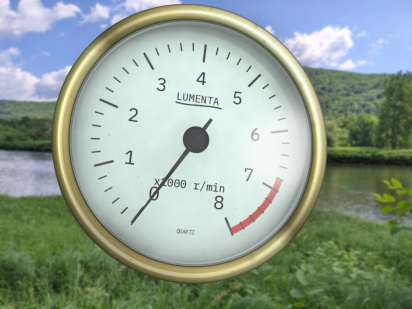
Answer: 0; rpm
